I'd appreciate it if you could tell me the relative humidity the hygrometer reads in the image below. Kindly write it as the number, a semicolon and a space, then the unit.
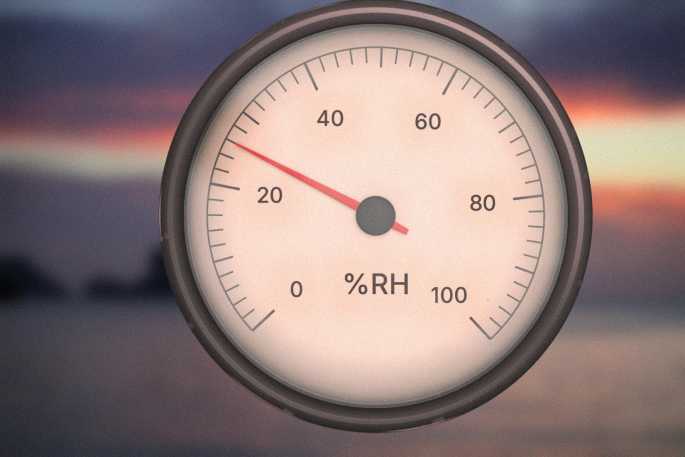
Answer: 26; %
